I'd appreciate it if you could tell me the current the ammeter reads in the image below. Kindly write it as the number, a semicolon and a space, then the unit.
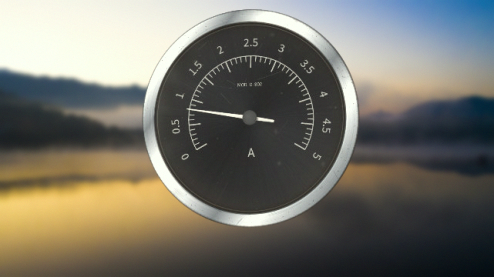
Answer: 0.8; A
